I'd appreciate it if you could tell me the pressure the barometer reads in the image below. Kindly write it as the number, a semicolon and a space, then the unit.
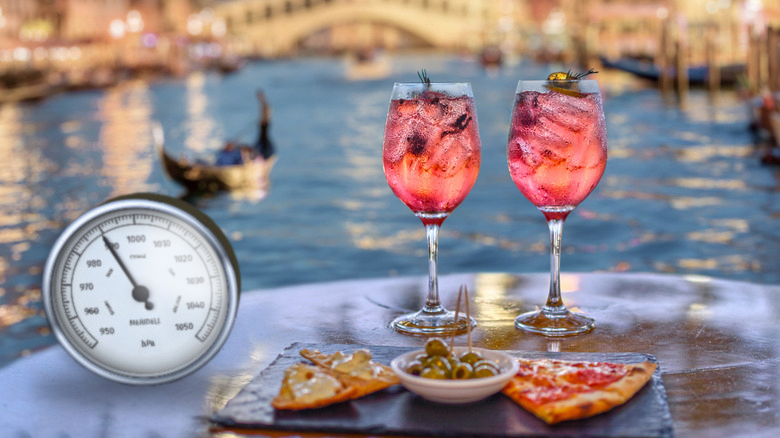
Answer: 990; hPa
